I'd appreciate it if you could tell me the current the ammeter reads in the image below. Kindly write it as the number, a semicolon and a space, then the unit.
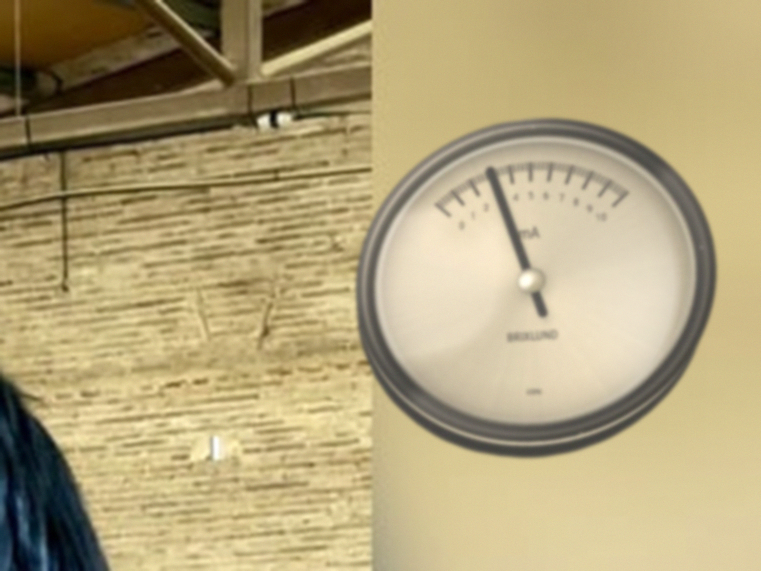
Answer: 3; mA
